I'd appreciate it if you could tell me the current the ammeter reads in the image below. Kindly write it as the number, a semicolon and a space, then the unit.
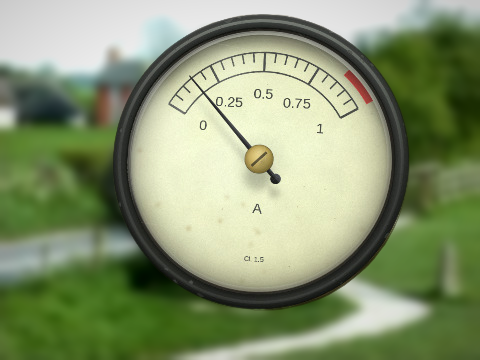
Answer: 0.15; A
